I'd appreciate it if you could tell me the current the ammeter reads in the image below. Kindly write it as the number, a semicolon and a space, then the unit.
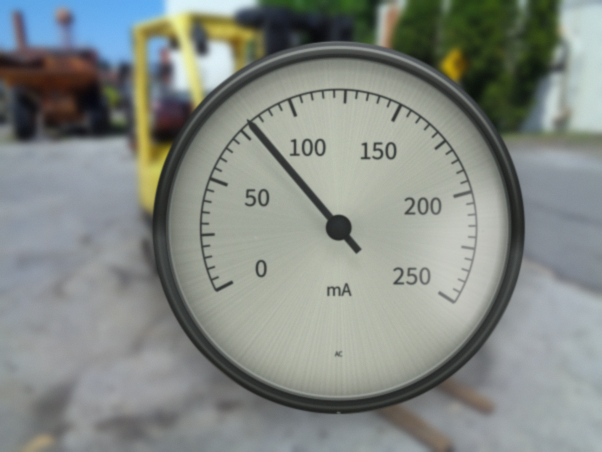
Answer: 80; mA
